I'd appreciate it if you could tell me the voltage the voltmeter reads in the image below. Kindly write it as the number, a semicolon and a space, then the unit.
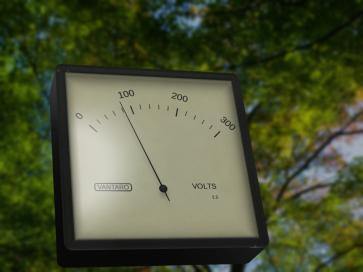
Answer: 80; V
